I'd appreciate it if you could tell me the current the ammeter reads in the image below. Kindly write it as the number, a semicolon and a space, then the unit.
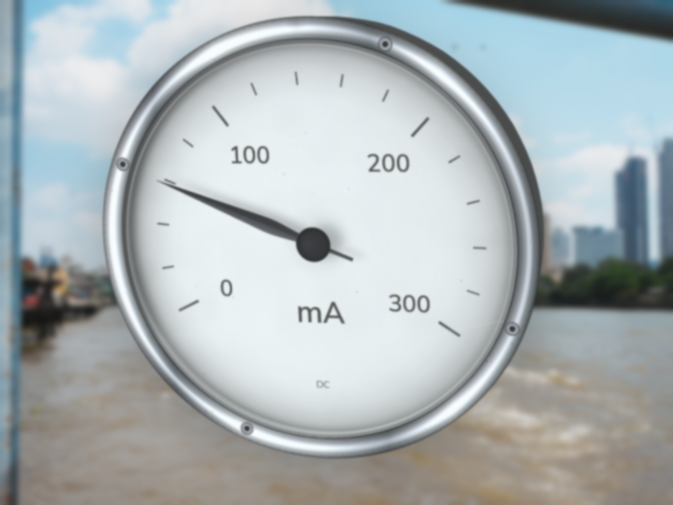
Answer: 60; mA
